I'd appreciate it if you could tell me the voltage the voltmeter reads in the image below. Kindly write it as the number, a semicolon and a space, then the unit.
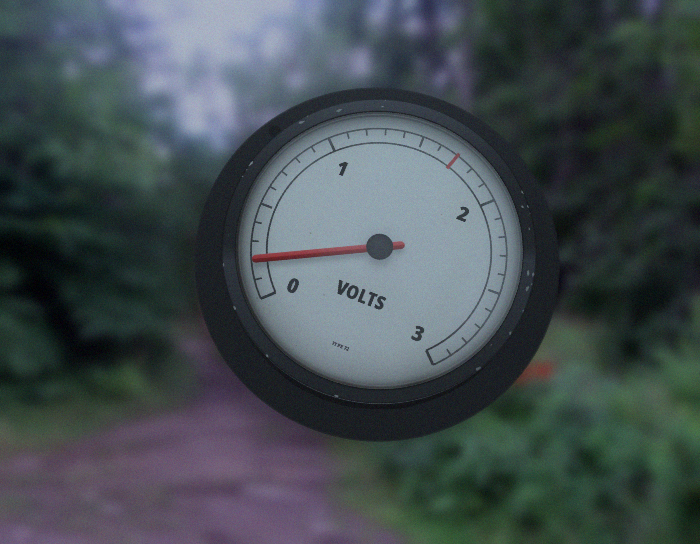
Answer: 0.2; V
